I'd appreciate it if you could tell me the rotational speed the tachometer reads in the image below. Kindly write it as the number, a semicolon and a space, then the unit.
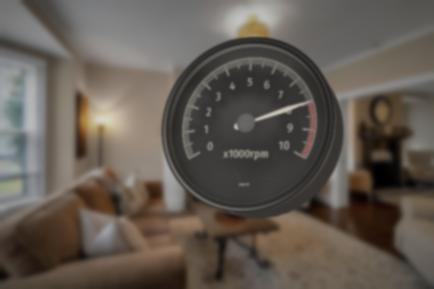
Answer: 8000; rpm
